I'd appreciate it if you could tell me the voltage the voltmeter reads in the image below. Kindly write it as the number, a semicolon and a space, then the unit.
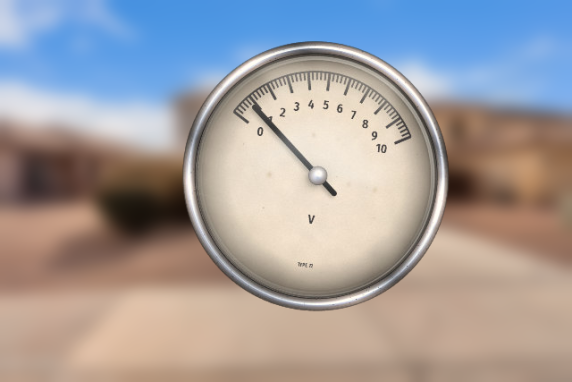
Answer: 0.8; V
